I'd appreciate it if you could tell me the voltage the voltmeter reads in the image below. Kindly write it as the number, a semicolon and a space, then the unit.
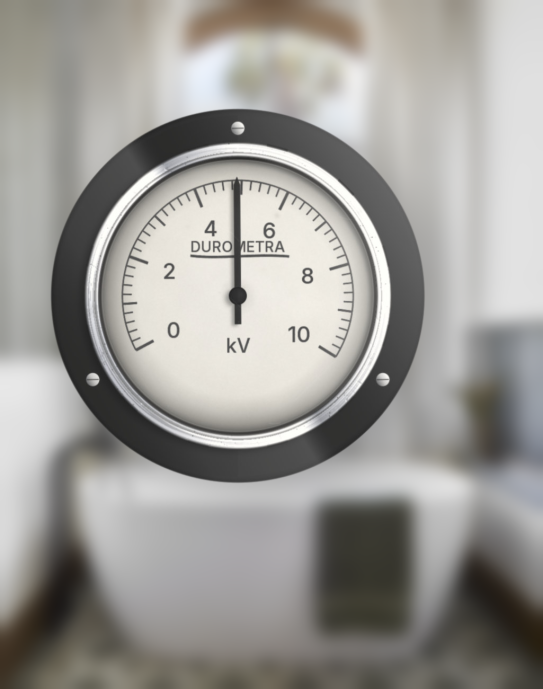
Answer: 4.9; kV
